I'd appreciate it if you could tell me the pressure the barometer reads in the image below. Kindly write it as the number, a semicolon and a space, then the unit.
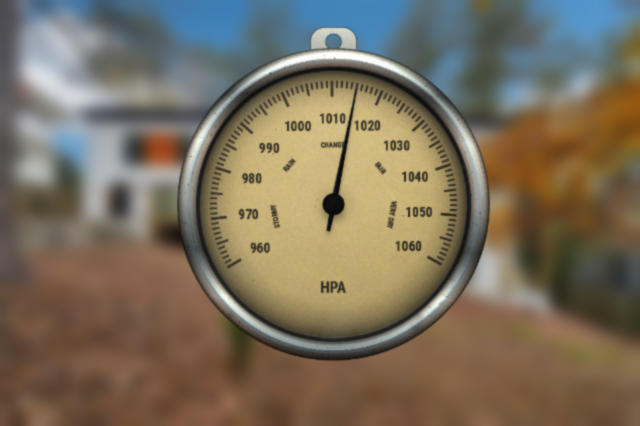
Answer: 1015; hPa
